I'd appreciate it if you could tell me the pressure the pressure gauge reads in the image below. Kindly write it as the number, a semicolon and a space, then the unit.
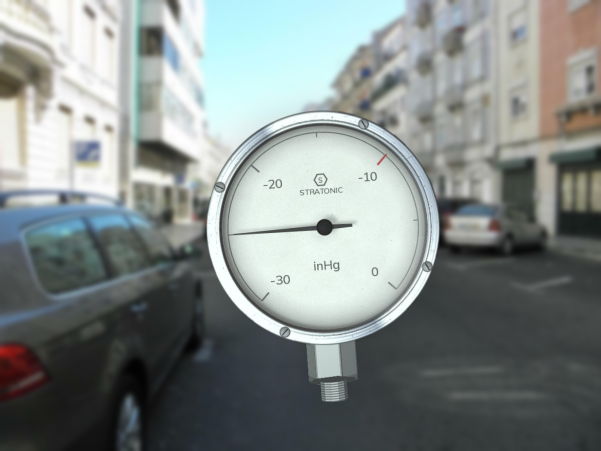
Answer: -25; inHg
